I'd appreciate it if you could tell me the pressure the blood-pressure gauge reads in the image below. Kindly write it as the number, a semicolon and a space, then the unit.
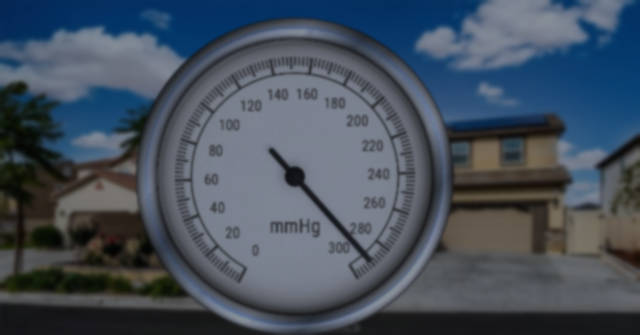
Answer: 290; mmHg
